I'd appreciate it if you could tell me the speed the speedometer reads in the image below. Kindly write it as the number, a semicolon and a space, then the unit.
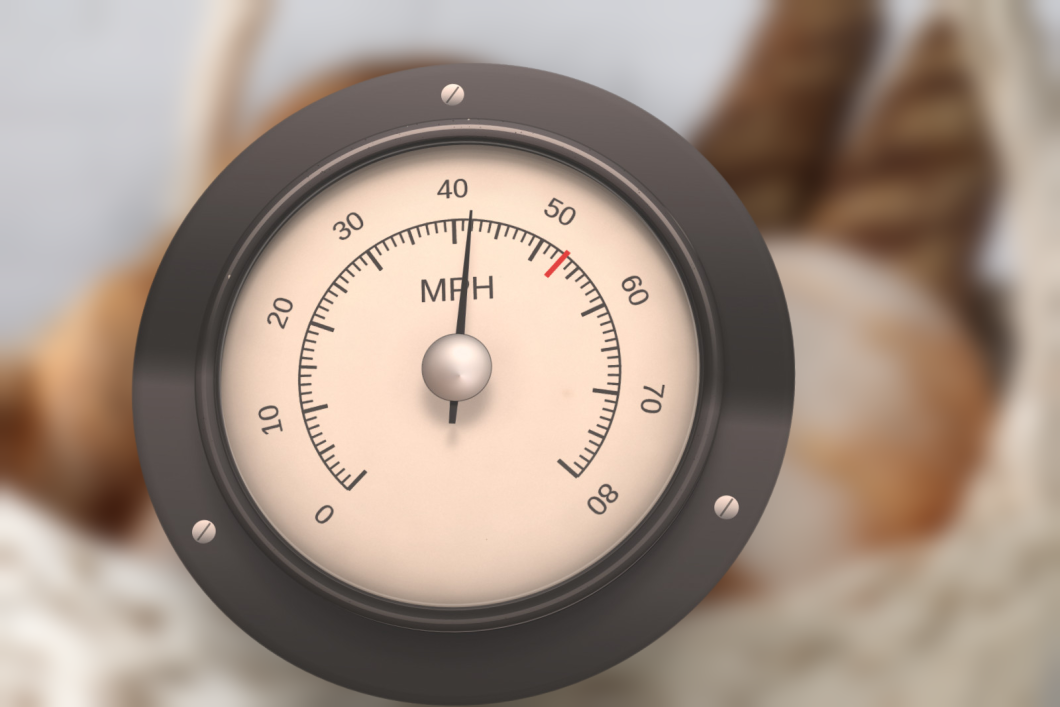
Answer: 42; mph
